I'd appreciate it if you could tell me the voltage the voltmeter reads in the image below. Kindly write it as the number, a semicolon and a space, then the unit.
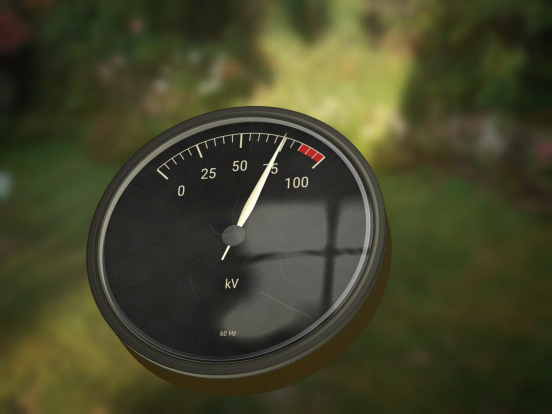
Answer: 75; kV
